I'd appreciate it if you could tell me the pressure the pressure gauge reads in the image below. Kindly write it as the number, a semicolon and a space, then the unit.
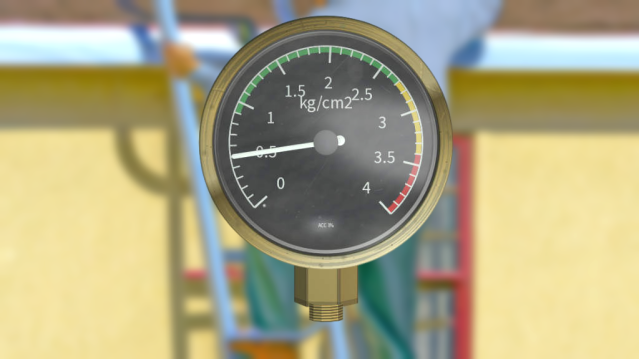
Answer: 0.5; kg/cm²
